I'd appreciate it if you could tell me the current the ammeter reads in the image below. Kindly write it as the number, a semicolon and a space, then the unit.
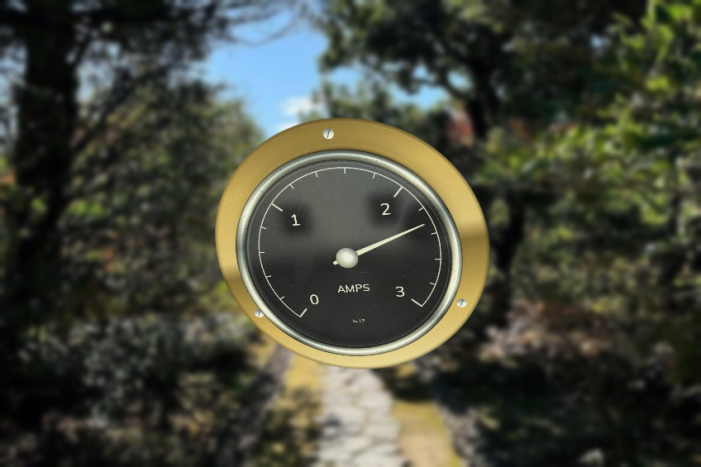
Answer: 2.3; A
